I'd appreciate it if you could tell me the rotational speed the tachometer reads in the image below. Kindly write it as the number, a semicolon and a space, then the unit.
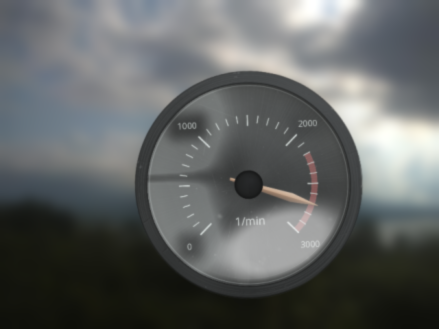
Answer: 2700; rpm
